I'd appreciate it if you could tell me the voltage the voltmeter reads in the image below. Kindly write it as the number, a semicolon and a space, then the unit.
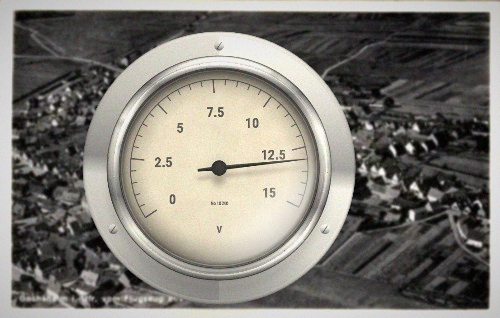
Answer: 13; V
